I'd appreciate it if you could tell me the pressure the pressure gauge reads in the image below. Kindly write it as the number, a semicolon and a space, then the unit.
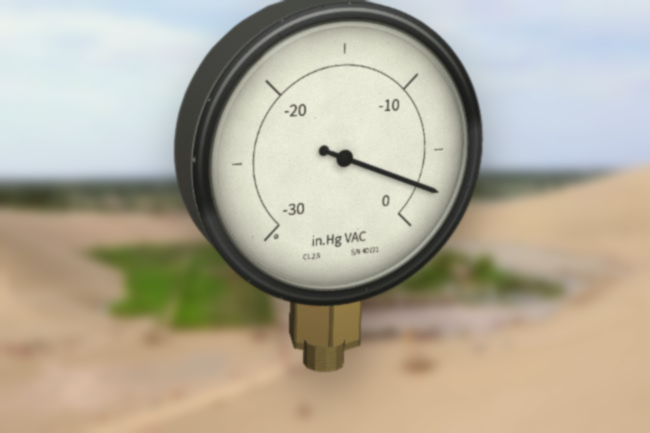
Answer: -2.5; inHg
